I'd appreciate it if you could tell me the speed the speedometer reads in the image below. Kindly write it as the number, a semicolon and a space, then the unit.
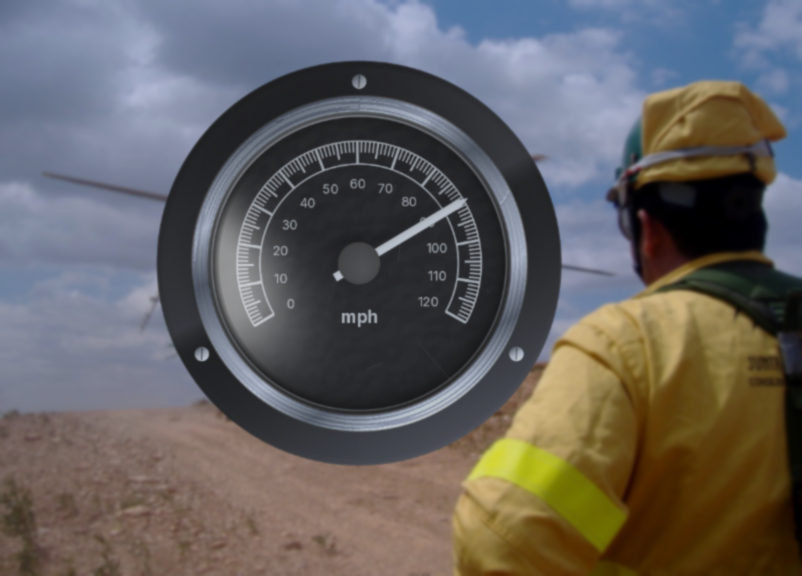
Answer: 90; mph
